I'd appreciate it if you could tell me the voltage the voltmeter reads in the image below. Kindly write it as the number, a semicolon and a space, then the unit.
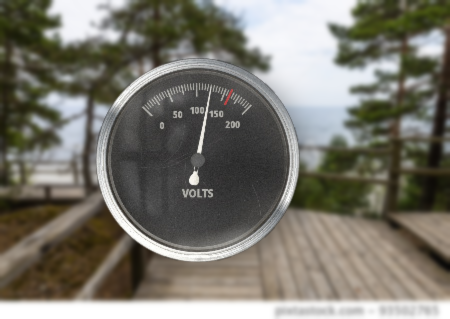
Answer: 125; V
